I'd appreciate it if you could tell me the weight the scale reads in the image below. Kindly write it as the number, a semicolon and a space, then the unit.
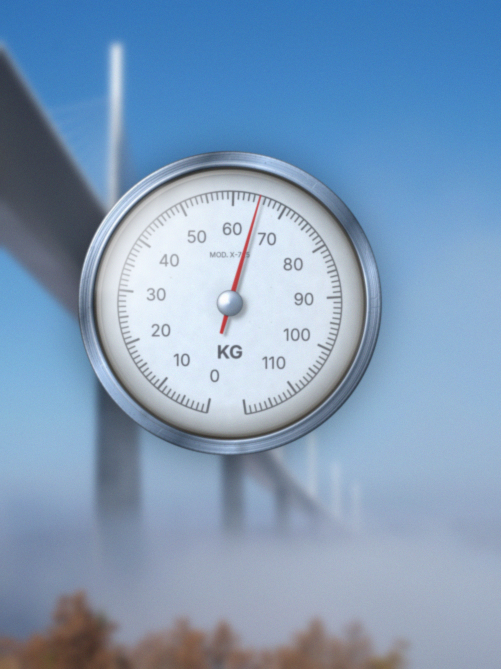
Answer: 65; kg
